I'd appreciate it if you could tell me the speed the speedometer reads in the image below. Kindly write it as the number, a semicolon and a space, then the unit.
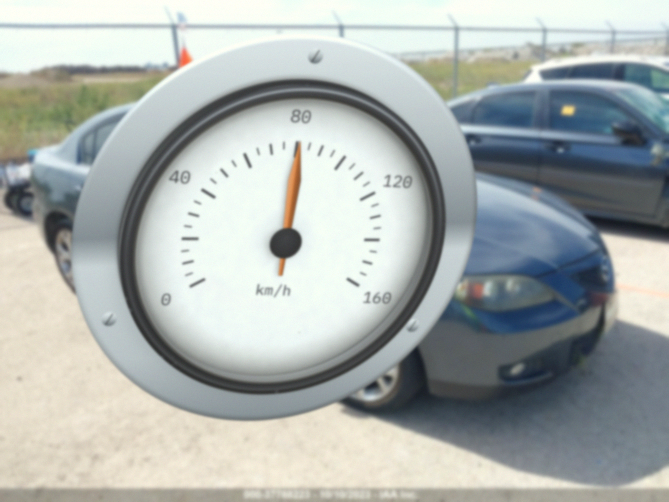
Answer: 80; km/h
